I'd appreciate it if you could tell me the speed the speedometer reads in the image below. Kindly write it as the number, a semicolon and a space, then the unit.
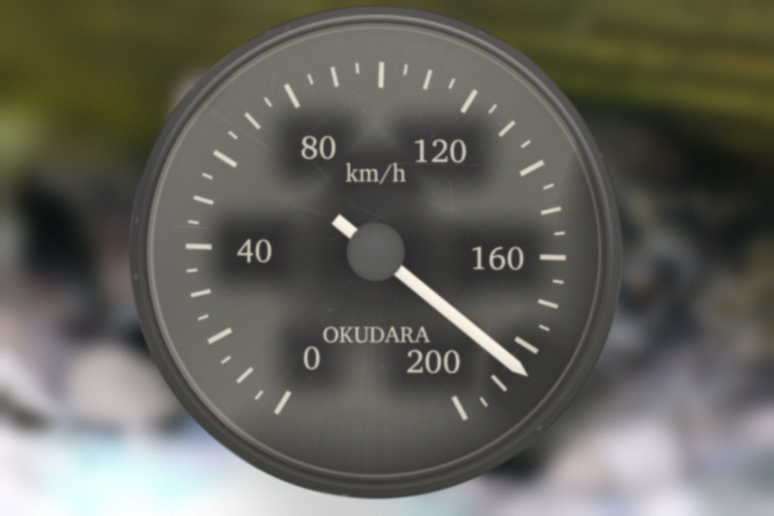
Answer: 185; km/h
